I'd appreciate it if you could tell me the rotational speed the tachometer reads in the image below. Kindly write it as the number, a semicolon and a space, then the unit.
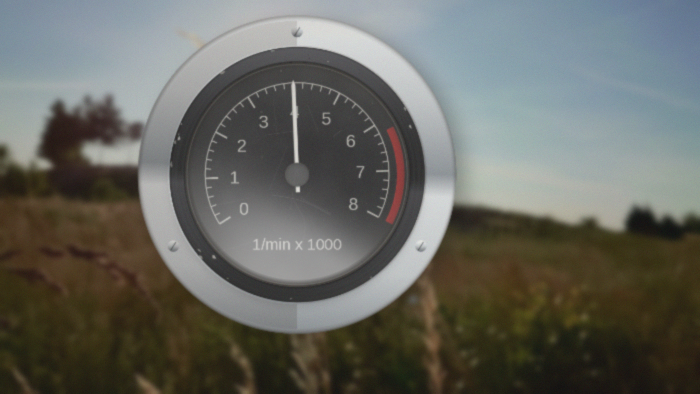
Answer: 4000; rpm
